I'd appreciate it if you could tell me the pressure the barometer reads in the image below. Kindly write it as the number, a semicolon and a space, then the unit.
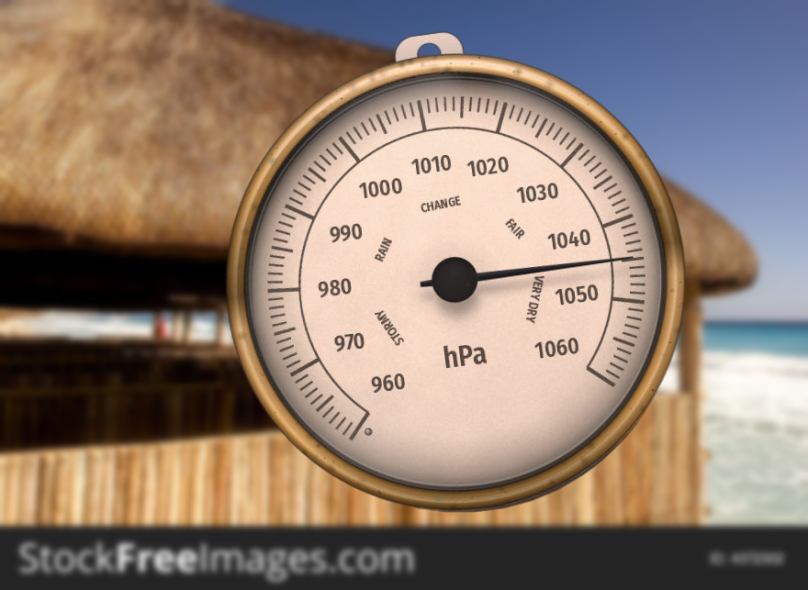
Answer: 1045; hPa
